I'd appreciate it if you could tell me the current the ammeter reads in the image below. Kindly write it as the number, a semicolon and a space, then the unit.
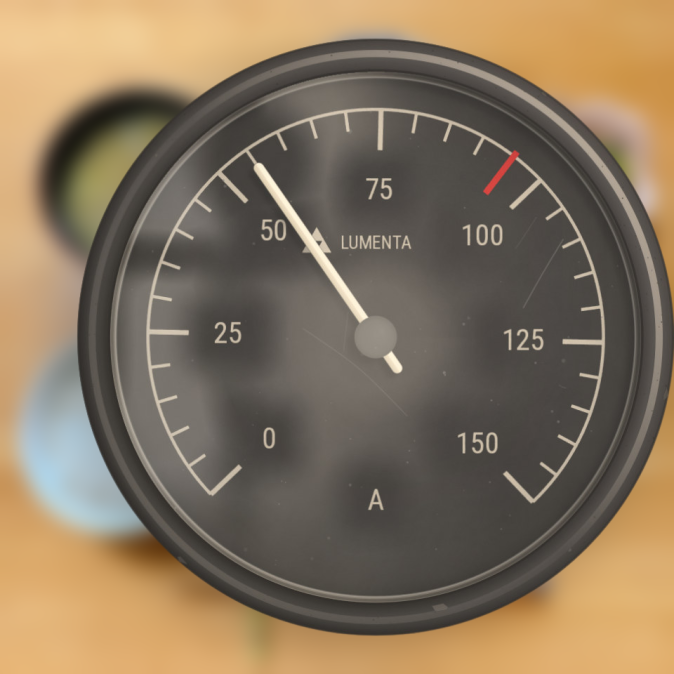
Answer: 55; A
